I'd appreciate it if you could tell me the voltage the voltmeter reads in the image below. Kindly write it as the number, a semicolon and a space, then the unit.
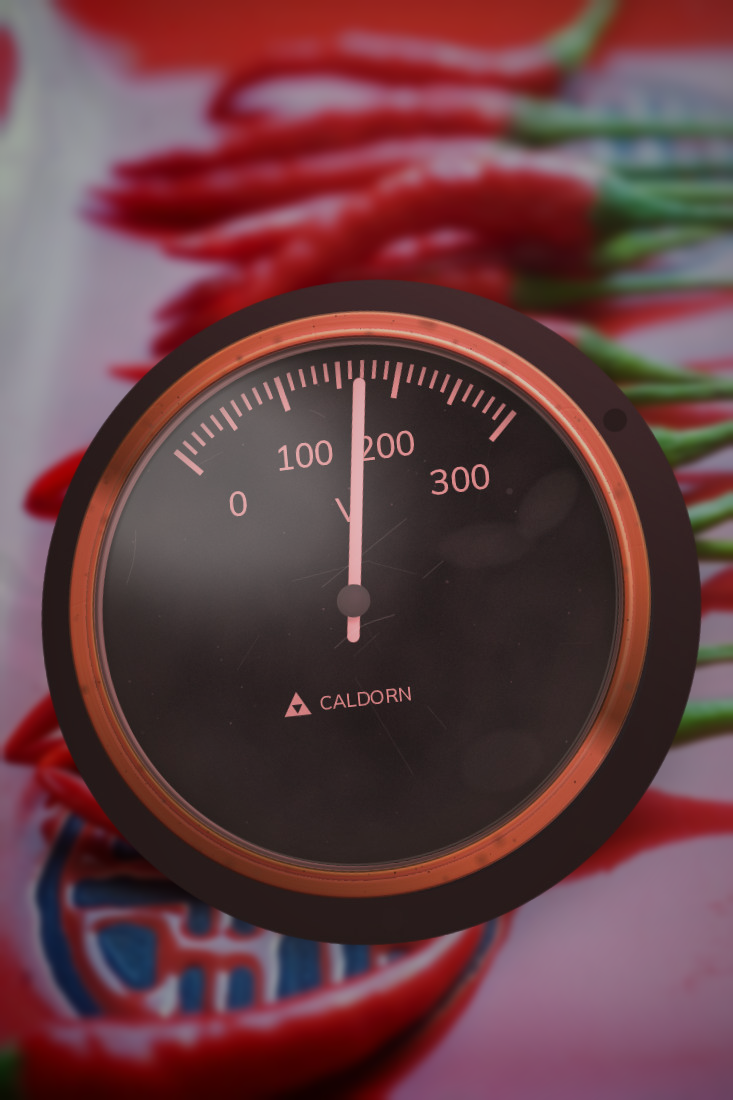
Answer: 170; V
